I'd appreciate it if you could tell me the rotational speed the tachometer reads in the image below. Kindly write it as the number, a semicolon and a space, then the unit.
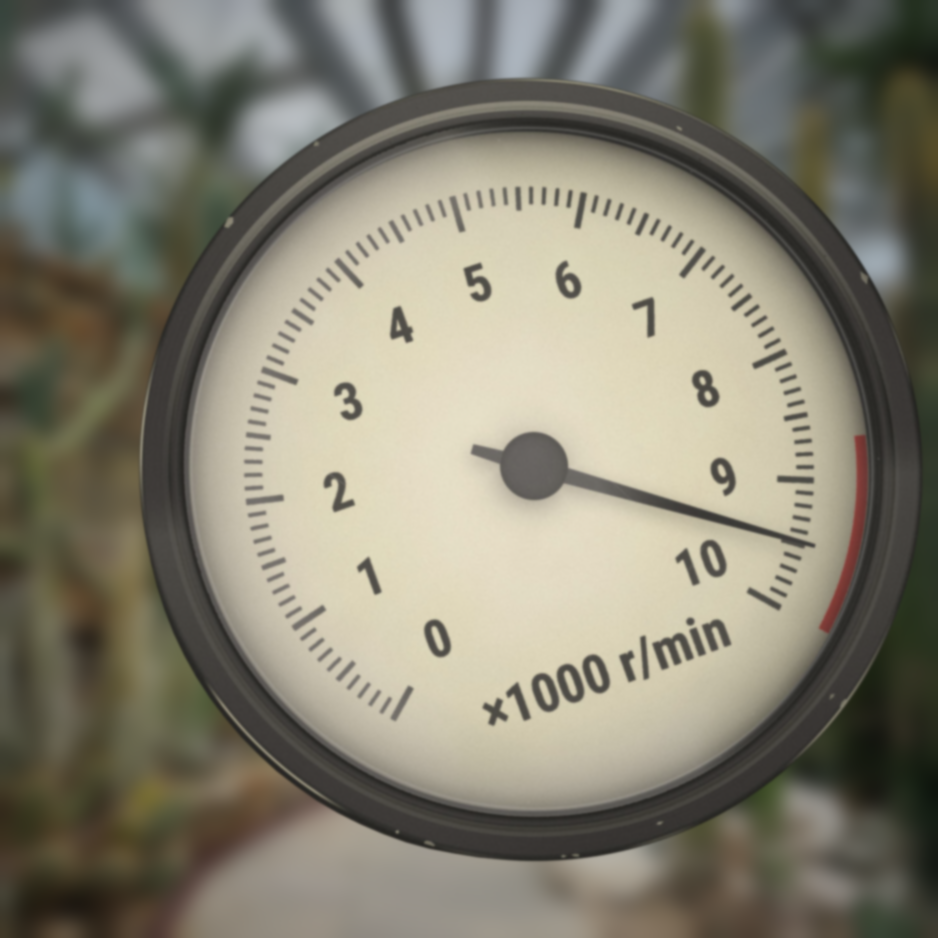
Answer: 9500; rpm
